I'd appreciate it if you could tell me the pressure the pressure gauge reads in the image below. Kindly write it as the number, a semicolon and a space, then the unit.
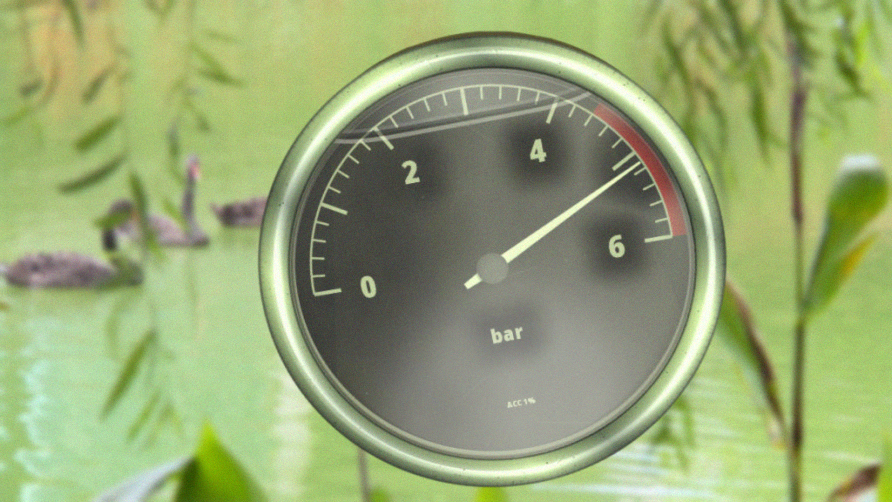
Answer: 5.1; bar
